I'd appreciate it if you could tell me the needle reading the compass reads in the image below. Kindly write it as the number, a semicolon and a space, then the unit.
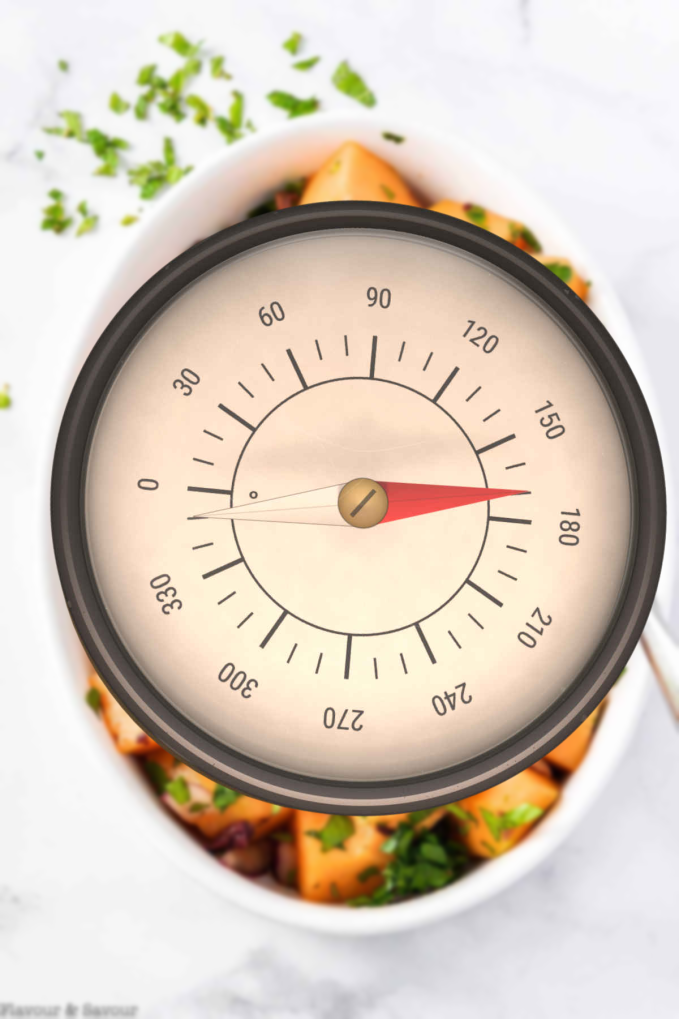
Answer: 170; °
